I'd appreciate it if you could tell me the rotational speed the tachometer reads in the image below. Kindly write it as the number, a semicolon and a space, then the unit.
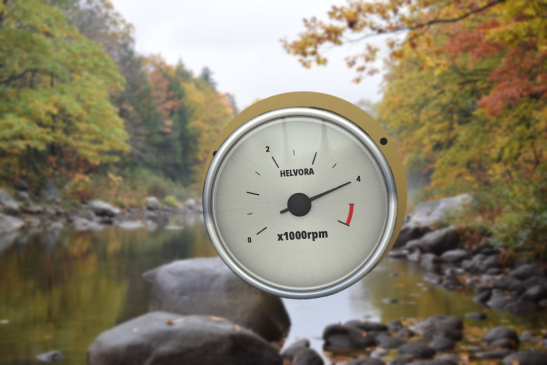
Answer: 4000; rpm
